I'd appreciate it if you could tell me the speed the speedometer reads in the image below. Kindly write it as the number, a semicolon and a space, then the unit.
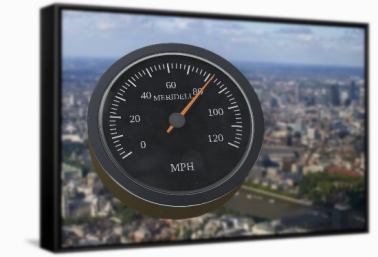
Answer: 82; mph
